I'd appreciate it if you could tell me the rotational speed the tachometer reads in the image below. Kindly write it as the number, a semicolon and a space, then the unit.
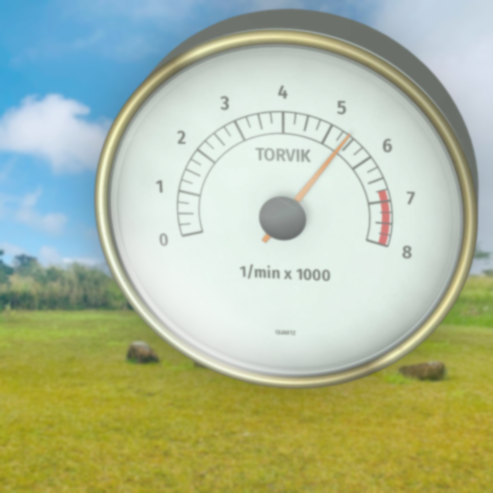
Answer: 5375; rpm
